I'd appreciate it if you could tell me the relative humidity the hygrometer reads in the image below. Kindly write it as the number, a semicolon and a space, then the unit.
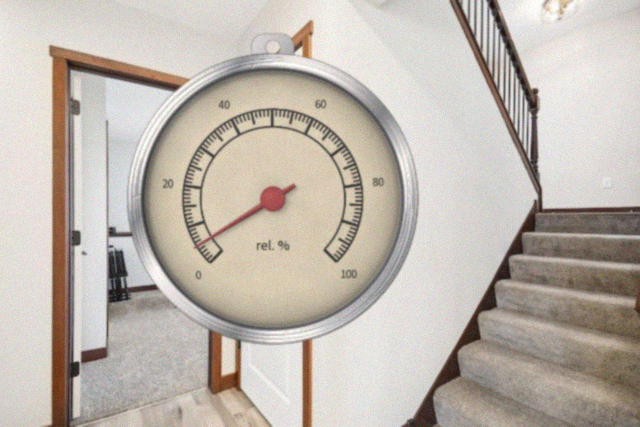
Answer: 5; %
